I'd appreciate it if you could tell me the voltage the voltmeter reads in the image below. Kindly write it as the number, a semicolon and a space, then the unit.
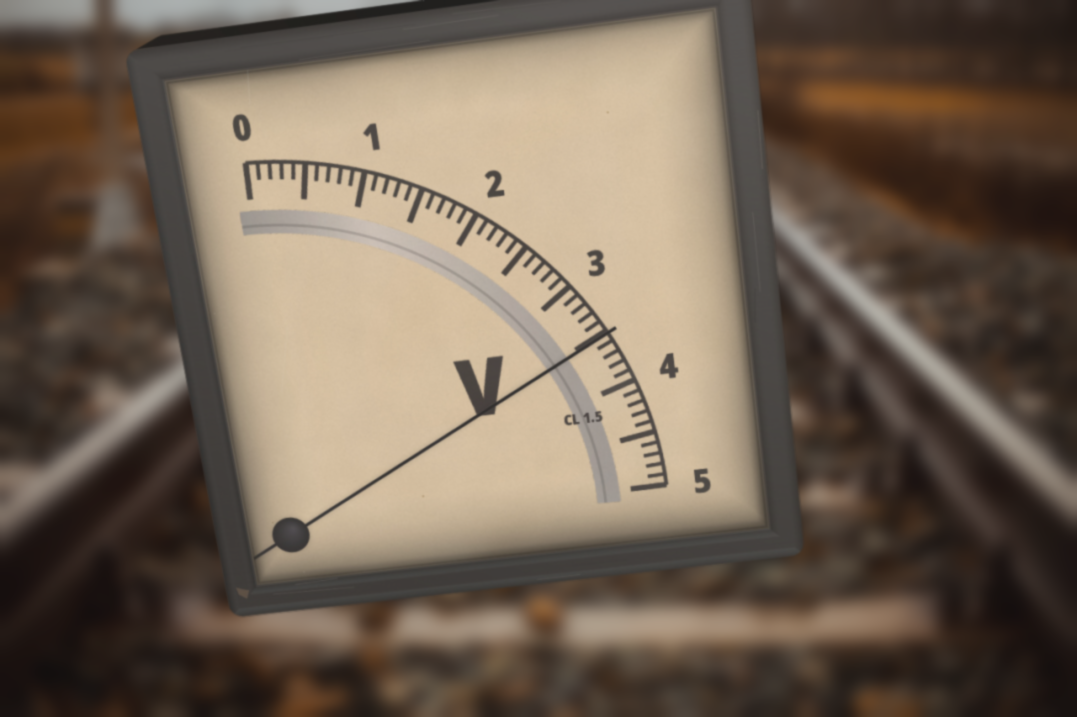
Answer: 3.5; V
